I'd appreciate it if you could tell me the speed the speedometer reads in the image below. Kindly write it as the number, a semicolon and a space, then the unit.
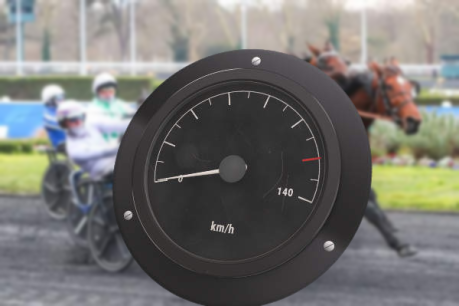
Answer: 0; km/h
